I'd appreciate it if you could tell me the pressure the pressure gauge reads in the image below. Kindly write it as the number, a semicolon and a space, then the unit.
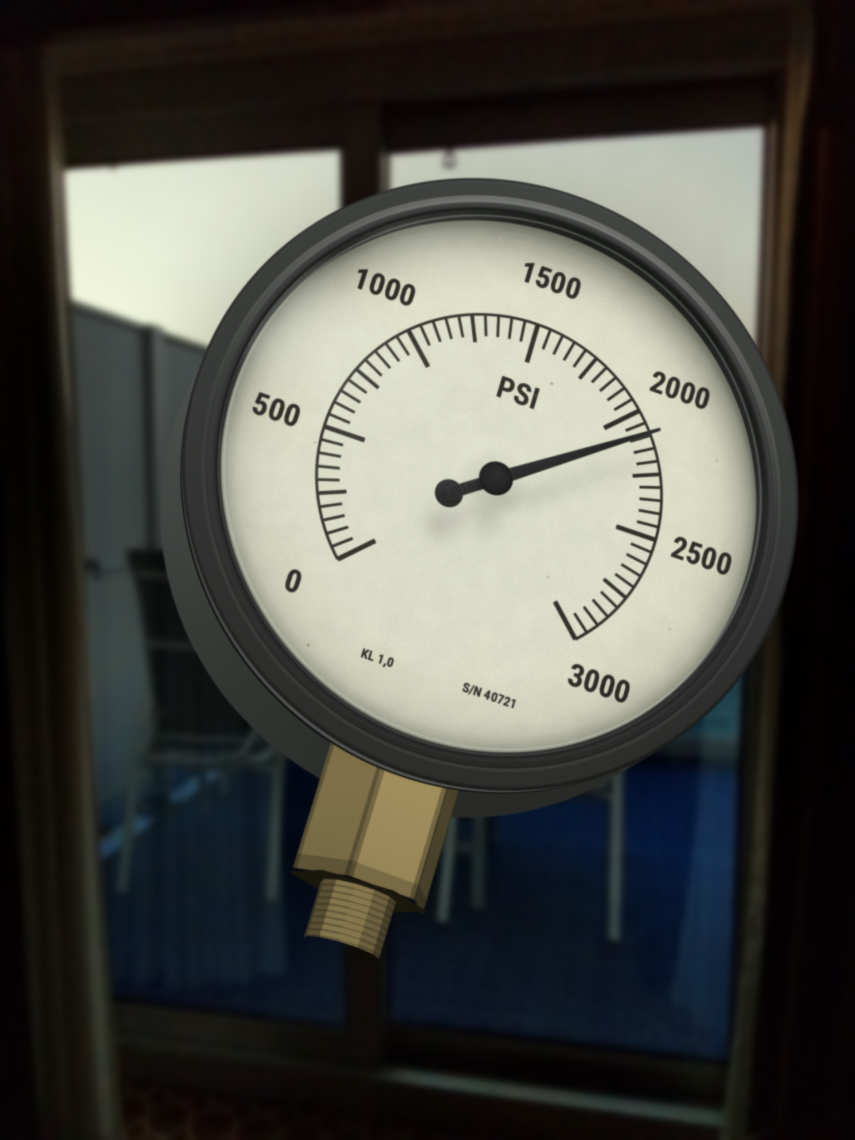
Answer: 2100; psi
